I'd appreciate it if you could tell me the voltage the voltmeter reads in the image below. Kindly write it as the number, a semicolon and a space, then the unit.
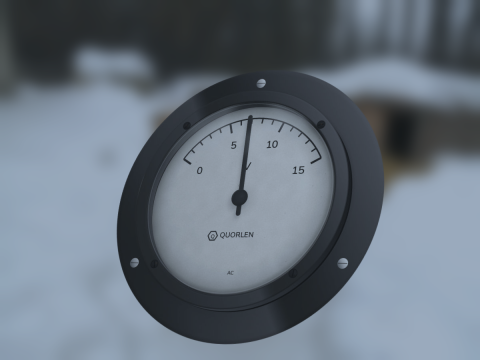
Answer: 7; V
